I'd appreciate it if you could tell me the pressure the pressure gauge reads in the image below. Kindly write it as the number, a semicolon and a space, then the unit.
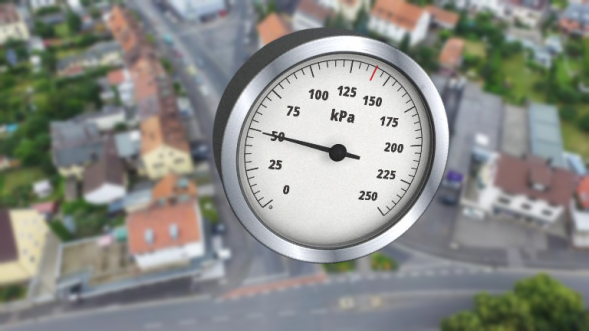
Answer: 50; kPa
